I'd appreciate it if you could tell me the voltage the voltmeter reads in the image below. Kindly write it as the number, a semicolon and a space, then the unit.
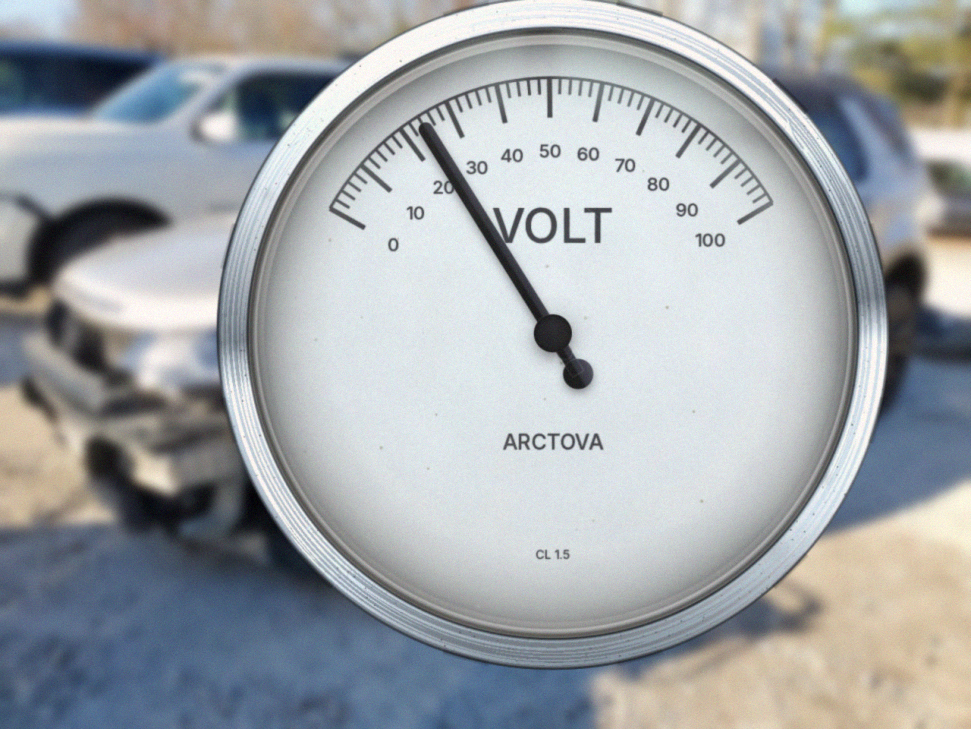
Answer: 24; V
